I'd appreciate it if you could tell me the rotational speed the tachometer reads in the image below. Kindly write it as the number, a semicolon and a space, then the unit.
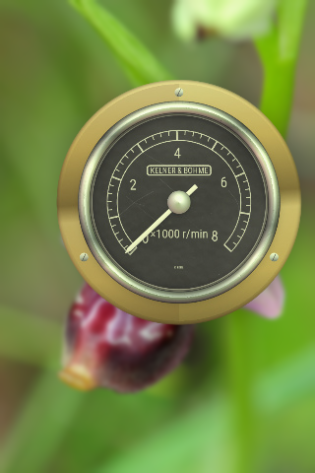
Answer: 100; rpm
